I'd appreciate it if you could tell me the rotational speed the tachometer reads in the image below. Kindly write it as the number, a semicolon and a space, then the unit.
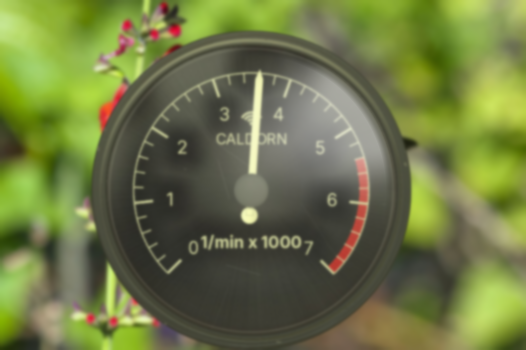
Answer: 3600; rpm
